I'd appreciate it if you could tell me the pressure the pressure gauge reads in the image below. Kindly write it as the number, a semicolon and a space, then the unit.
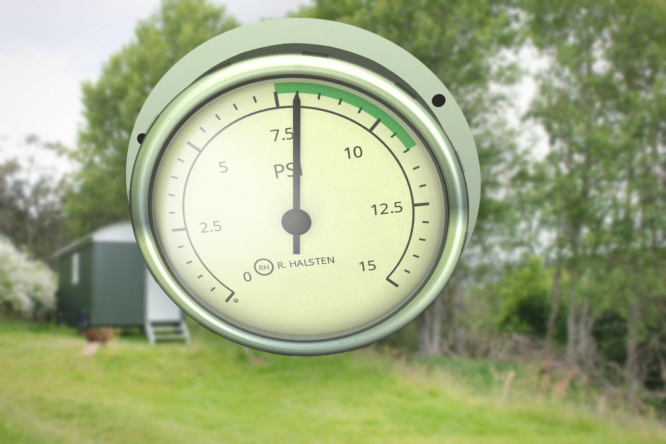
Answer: 8; psi
